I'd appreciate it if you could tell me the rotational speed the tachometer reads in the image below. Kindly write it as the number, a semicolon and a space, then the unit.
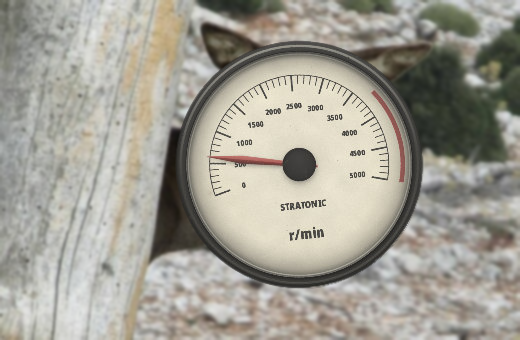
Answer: 600; rpm
